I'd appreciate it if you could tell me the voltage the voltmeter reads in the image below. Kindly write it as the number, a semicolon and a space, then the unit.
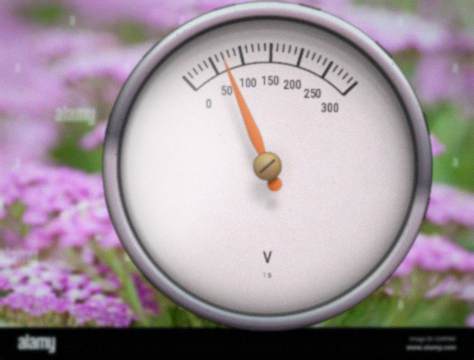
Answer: 70; V
